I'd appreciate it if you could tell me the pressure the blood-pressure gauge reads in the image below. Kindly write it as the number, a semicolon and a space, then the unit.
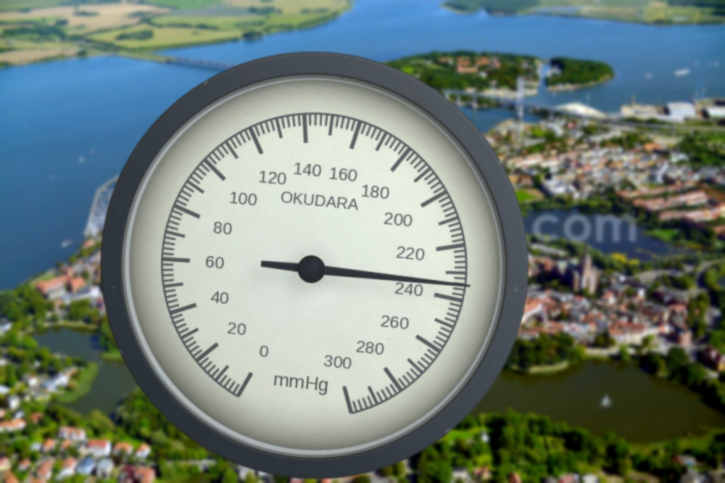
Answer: 234; mmHg
